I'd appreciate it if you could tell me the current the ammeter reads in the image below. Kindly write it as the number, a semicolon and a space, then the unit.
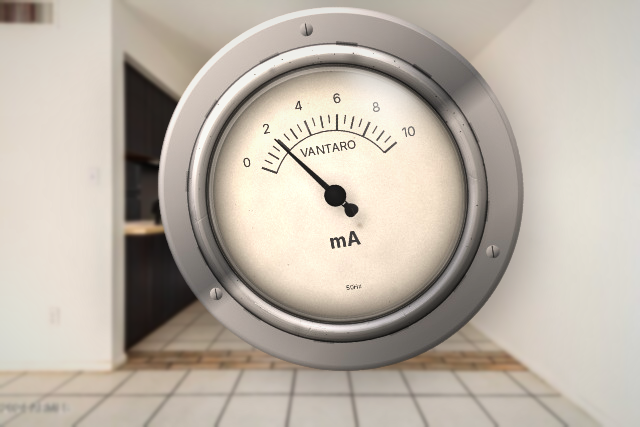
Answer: 2; mA
